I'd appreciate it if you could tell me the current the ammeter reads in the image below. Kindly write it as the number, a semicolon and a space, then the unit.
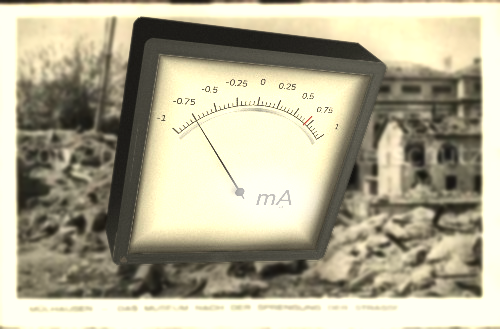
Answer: -0.75; mA
